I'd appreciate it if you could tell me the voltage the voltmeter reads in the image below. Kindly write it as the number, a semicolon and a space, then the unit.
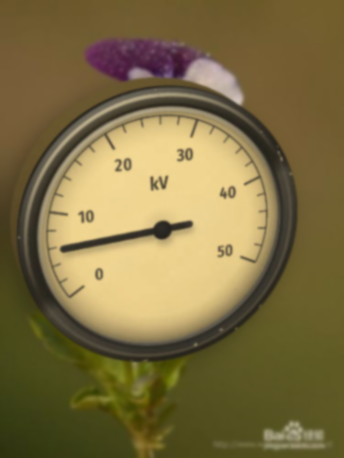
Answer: 6; kV
